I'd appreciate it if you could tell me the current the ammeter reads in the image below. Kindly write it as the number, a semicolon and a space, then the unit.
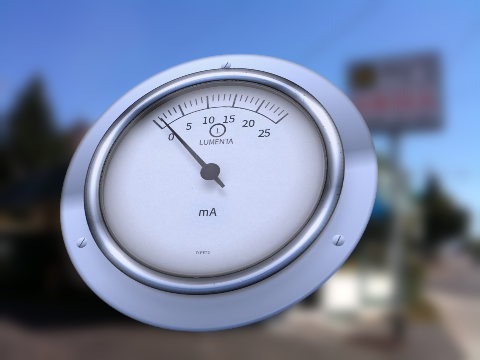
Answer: 1; mA
